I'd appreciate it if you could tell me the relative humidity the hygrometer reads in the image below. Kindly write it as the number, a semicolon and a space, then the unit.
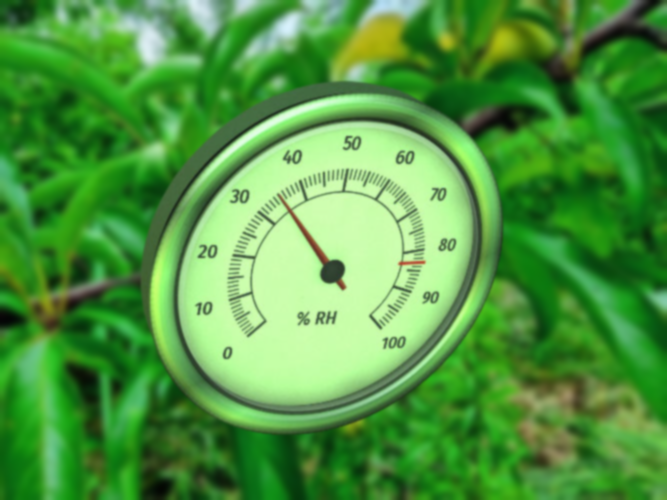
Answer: 35; %
